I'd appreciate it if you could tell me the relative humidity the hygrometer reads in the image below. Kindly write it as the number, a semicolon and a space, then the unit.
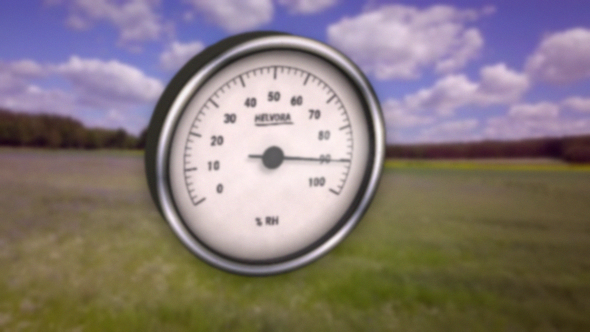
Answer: 90; %
